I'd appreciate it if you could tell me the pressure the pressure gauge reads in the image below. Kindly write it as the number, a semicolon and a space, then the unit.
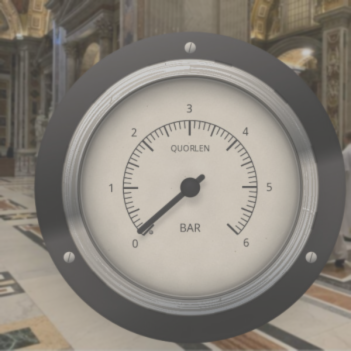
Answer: 0.1; bar
